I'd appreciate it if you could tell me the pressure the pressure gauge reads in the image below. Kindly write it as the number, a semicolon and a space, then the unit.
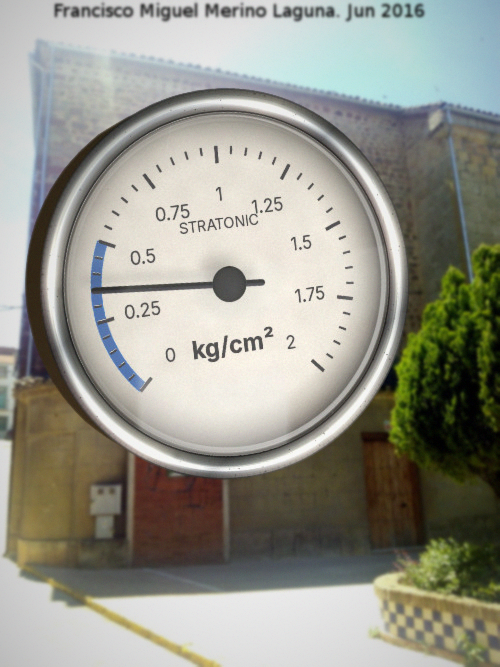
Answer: 0.35; kg/cm²
